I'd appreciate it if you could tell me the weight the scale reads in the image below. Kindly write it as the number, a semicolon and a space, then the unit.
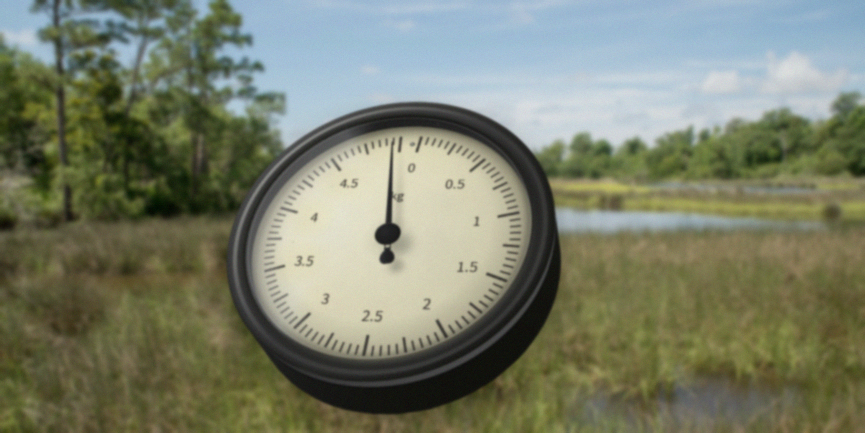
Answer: 4.95; kg
